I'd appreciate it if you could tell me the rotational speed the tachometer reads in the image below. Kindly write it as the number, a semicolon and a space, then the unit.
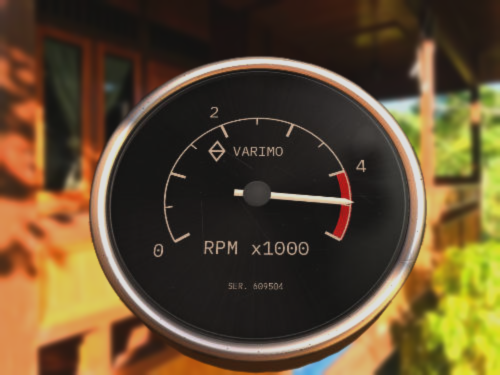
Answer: 4500; rpm
